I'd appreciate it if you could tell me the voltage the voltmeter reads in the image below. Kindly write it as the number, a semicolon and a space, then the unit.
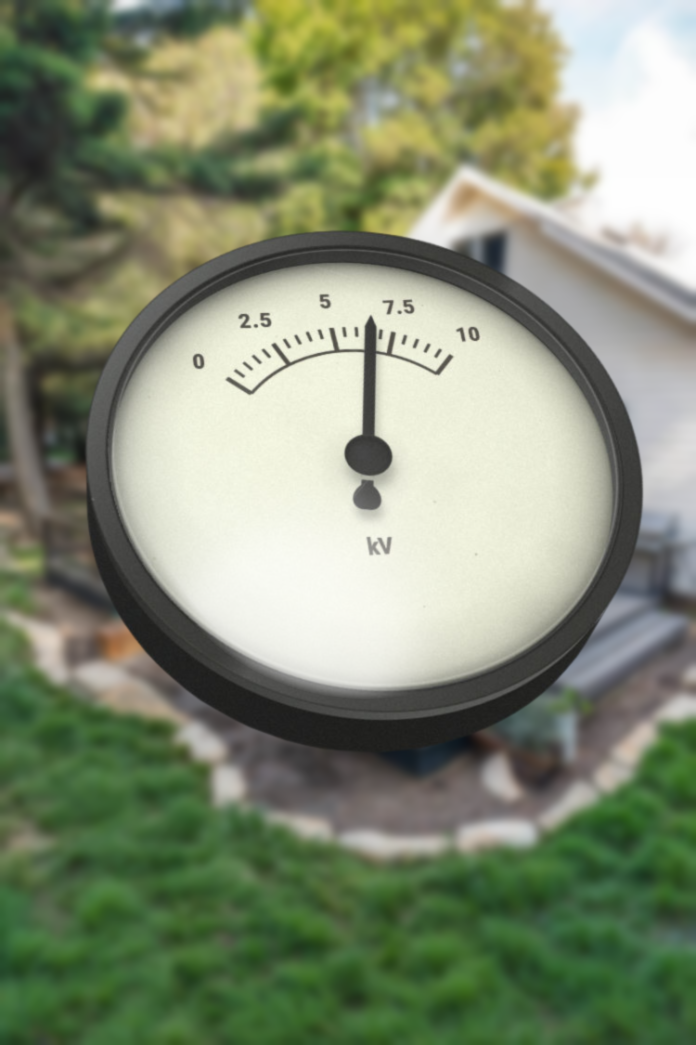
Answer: 6.5; kV
